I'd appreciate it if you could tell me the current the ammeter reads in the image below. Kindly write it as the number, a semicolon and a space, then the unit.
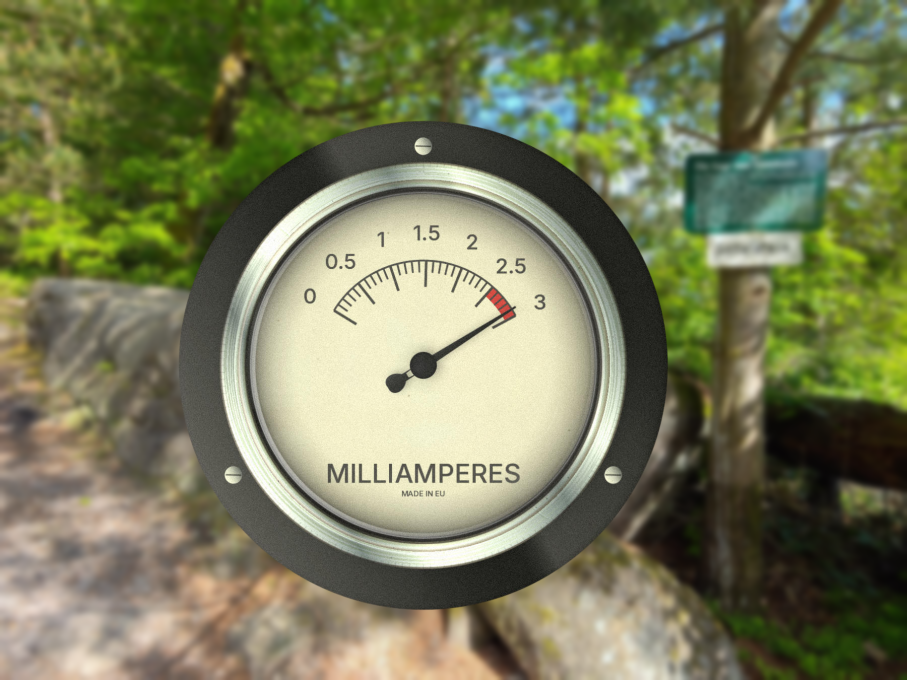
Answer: 2.9; mA
